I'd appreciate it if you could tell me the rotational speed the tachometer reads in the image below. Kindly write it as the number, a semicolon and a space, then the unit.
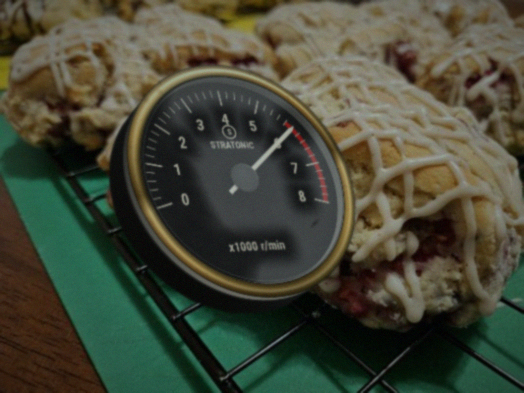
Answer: 6000; rpm
